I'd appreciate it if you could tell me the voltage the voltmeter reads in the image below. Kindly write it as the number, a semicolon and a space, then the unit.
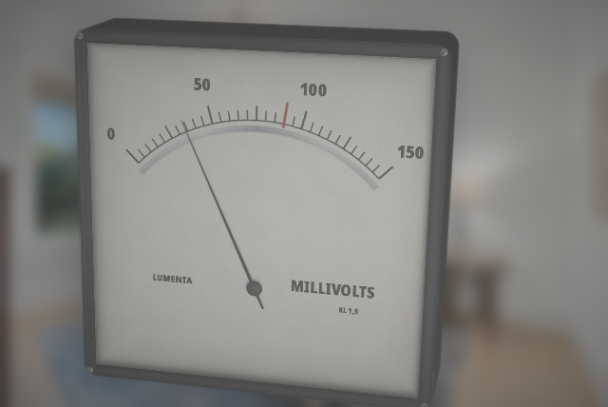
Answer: 35; mV
